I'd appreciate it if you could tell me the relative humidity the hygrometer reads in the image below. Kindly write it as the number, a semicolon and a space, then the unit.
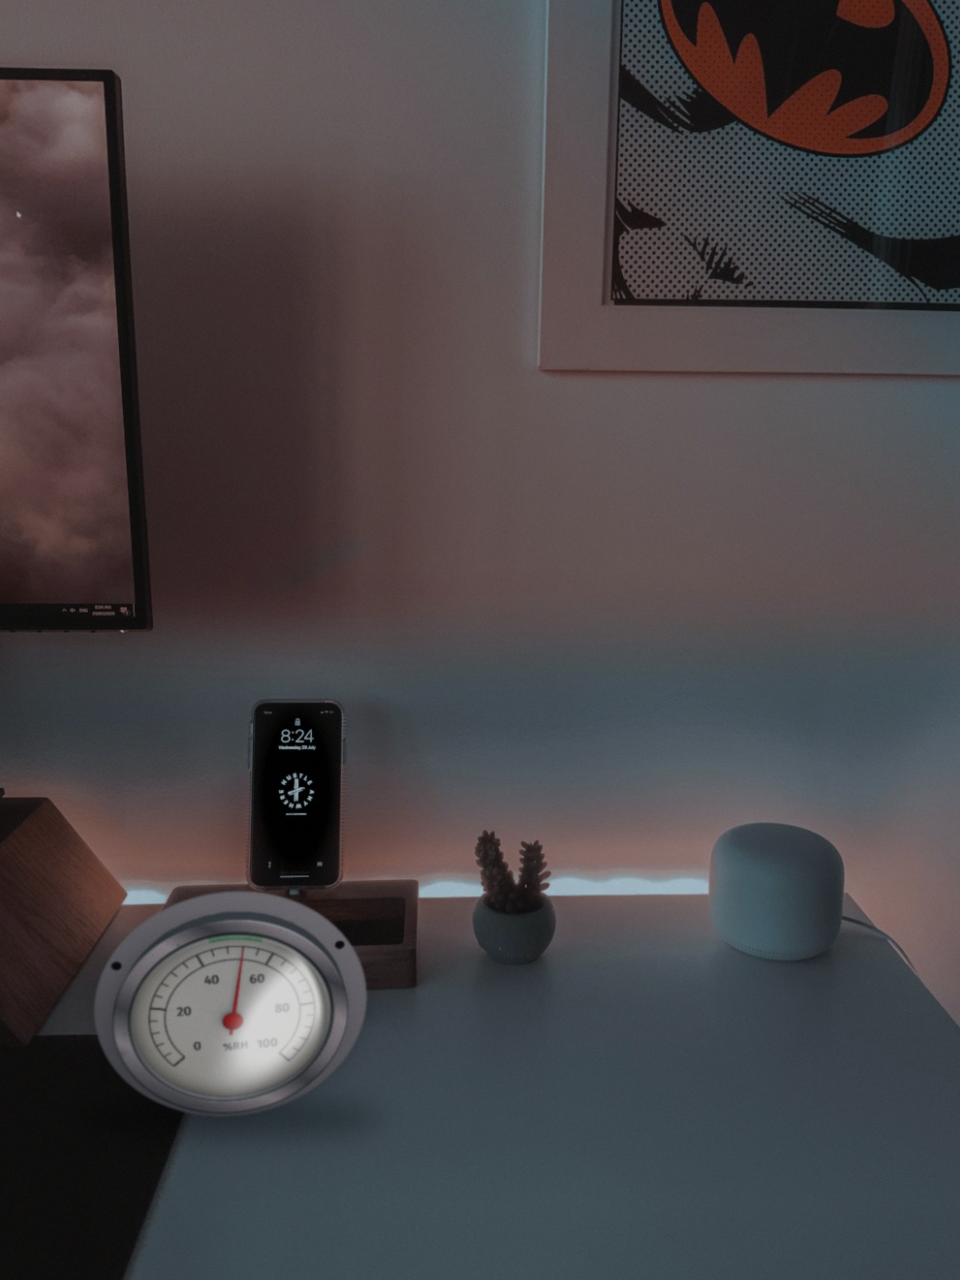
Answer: 52; %
